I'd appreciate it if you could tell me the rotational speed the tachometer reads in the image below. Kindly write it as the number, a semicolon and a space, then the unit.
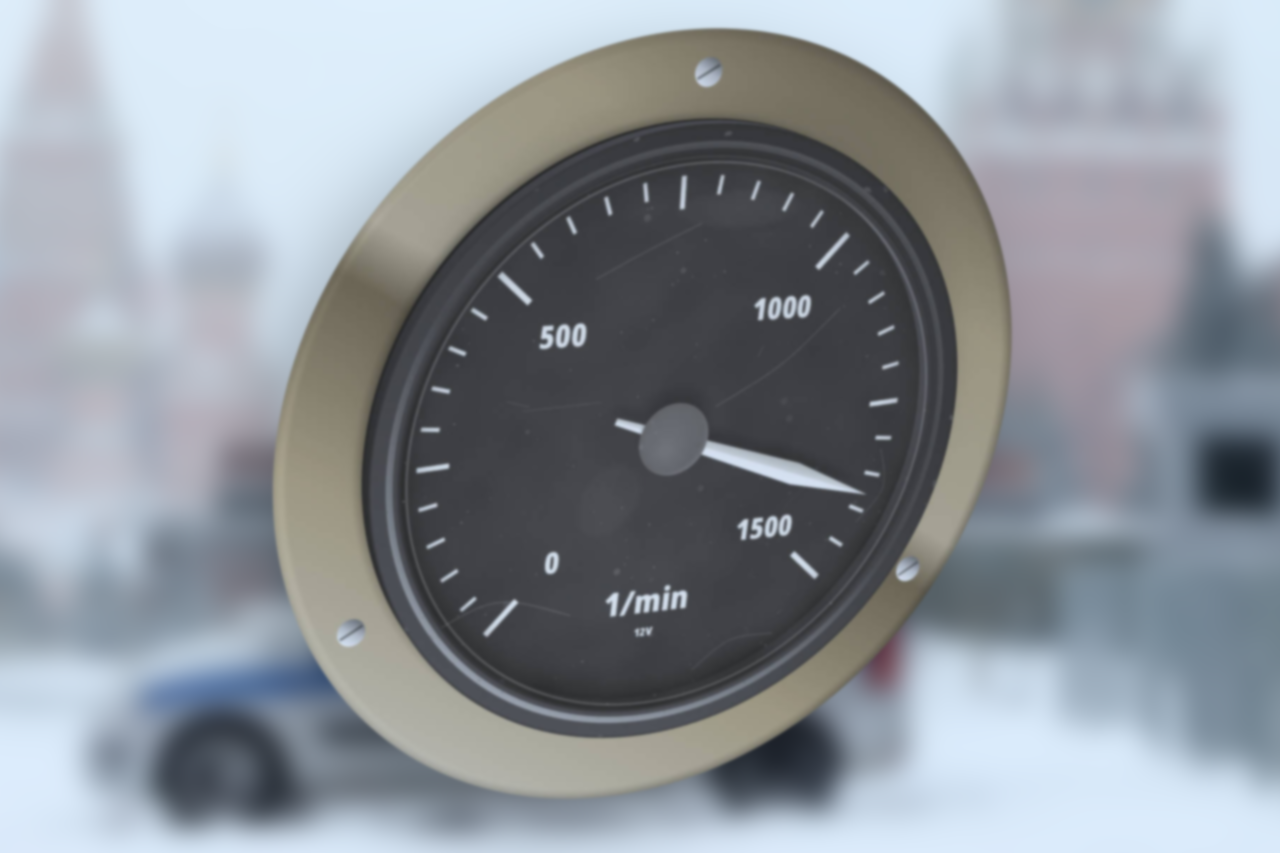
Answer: 1375; rpm
